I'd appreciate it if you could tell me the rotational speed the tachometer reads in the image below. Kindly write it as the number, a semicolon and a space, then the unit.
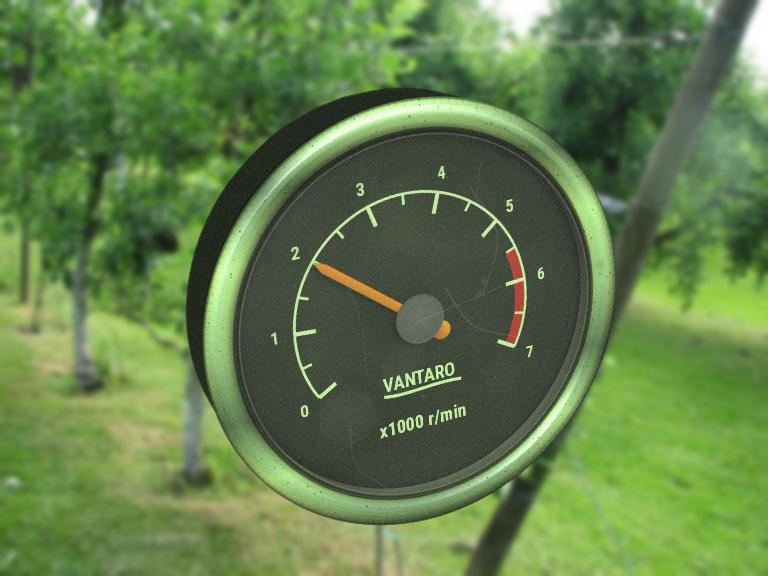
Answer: 2000; rpm
